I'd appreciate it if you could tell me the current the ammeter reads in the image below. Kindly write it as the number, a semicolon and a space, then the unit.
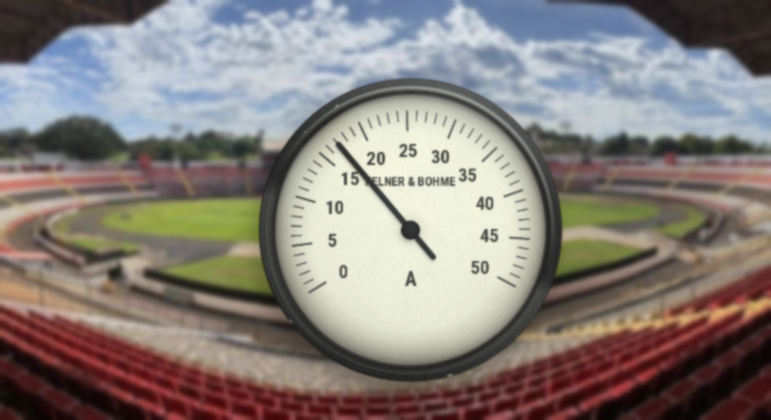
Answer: 17; A
